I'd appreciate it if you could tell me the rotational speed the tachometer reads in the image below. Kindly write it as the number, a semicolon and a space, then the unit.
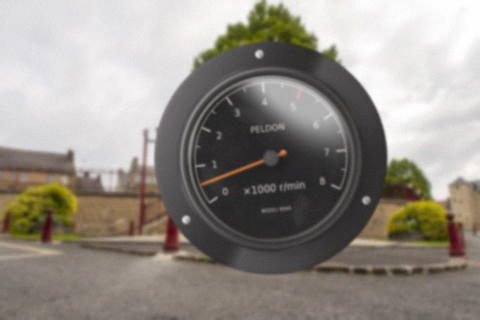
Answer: 500; rpm
